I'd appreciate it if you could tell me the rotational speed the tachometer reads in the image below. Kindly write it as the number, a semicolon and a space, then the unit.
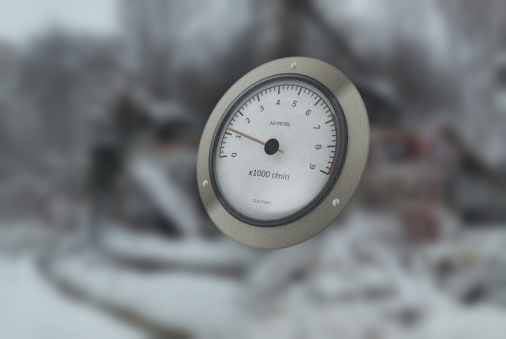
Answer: 1200; rpm
